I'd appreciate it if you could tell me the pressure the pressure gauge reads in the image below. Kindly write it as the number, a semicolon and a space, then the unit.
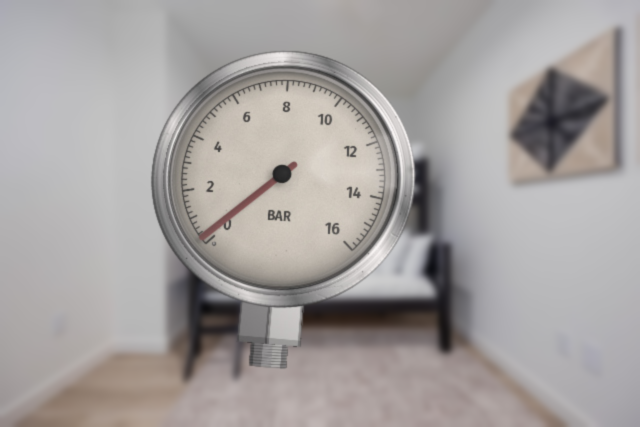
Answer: 0.2; bar
